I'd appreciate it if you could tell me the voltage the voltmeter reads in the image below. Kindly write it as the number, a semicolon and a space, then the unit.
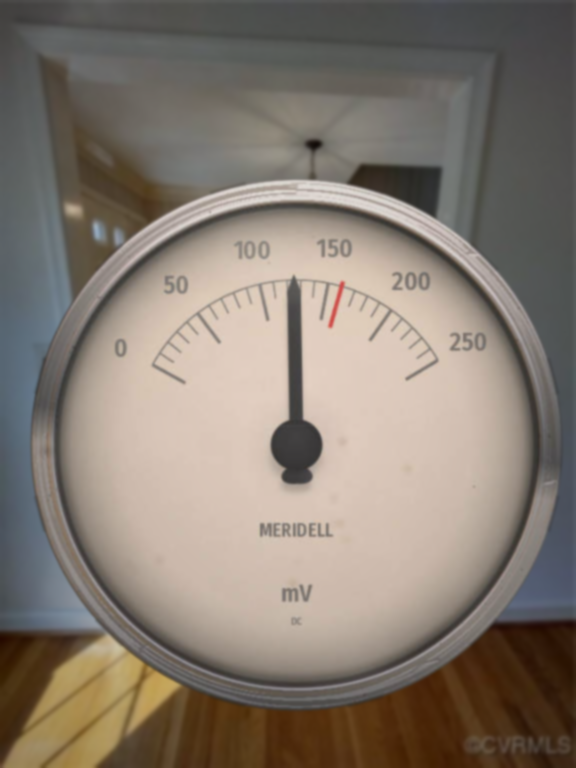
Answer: 125; mV
